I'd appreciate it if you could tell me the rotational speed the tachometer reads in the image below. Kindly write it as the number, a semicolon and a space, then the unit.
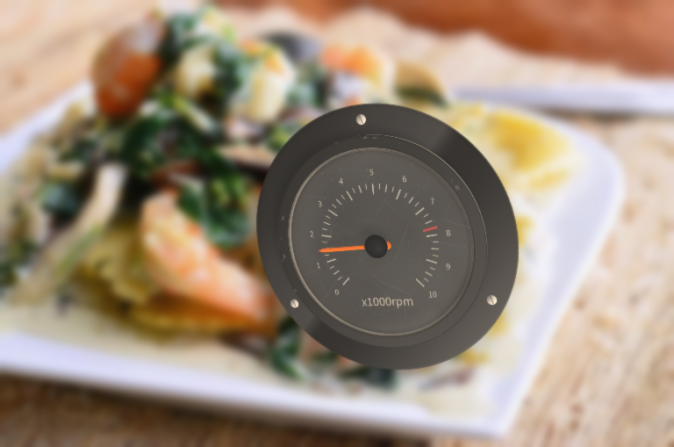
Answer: 1500; rpm
